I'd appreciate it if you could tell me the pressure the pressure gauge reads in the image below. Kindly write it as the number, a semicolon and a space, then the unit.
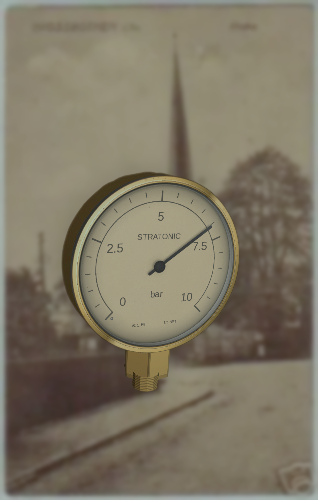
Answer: 7; bar
